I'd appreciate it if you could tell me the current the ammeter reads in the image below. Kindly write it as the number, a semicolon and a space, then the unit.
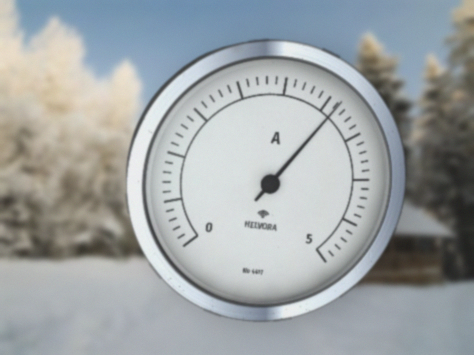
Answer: 3.1; A
